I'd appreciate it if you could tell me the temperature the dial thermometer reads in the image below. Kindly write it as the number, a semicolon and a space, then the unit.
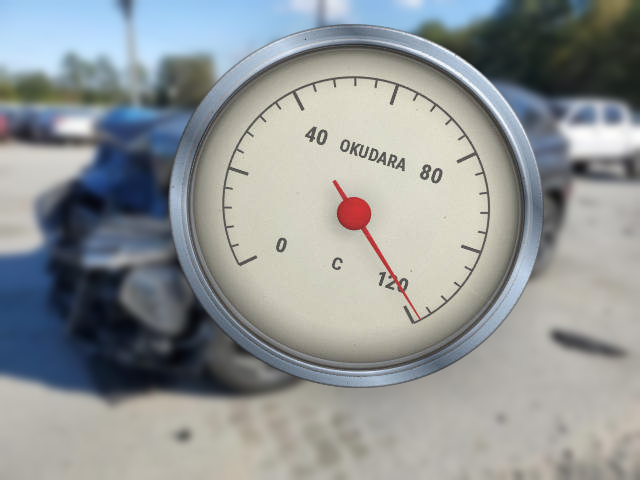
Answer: 118; °C
